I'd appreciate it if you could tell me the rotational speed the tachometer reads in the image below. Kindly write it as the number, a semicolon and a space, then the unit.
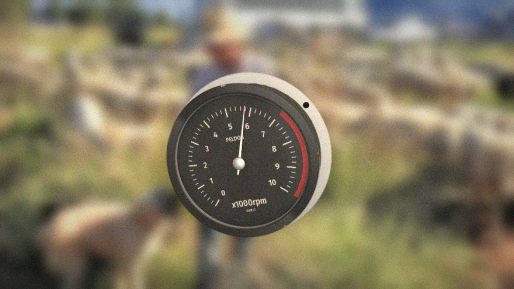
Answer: 5800; rpm
